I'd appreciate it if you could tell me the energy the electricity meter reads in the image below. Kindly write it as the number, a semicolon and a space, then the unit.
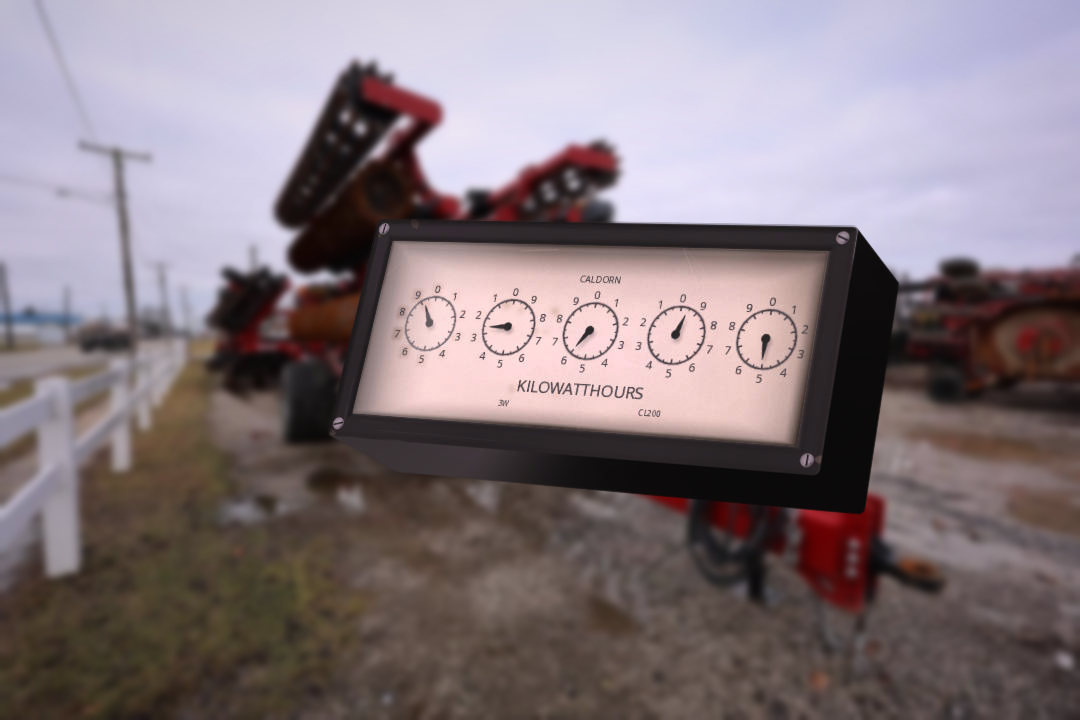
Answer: 92595; kWh
